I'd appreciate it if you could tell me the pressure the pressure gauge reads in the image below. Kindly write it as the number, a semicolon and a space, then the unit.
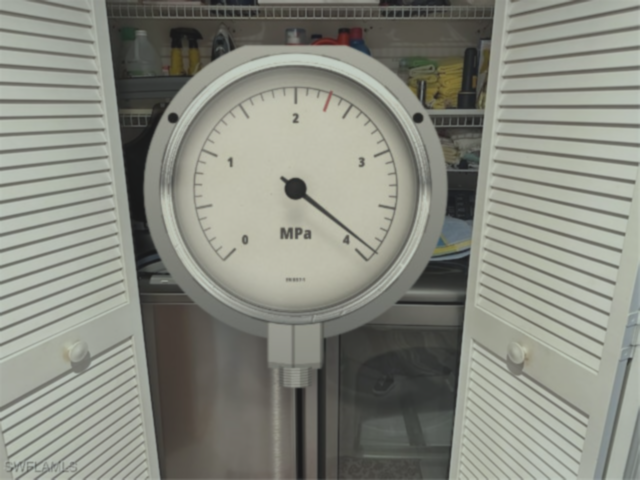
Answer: 3.9; MPa
